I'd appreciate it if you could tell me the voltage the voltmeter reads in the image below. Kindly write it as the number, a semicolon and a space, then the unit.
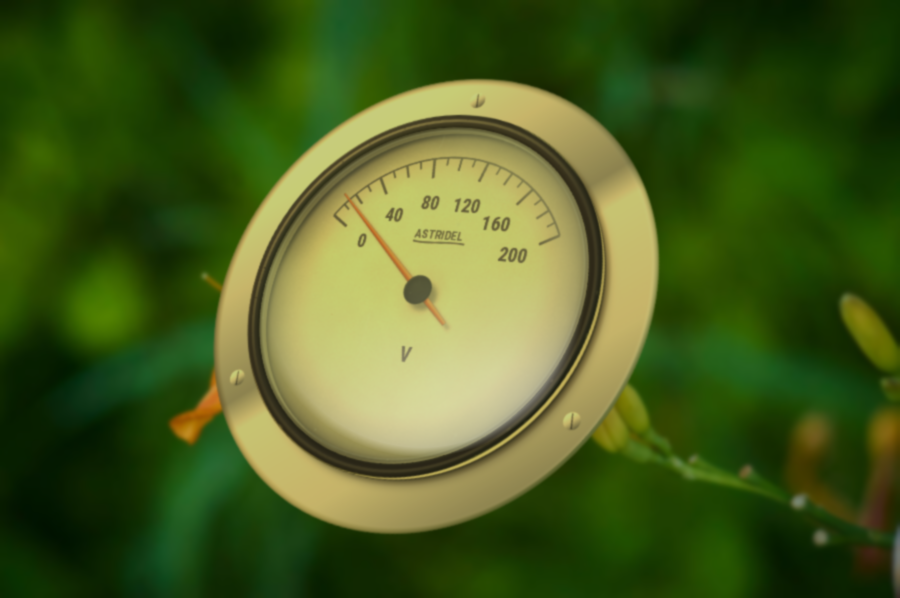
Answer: 15; V
